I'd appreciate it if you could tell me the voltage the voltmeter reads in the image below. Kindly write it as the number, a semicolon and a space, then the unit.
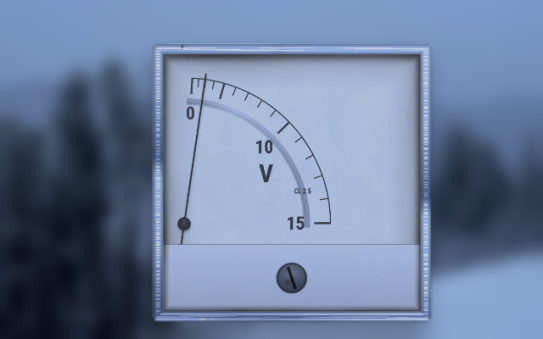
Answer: 3; V
